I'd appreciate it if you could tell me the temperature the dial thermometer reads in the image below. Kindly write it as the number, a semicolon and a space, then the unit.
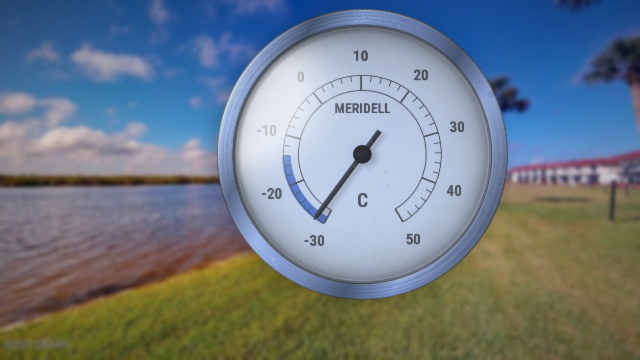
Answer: -28; °C
